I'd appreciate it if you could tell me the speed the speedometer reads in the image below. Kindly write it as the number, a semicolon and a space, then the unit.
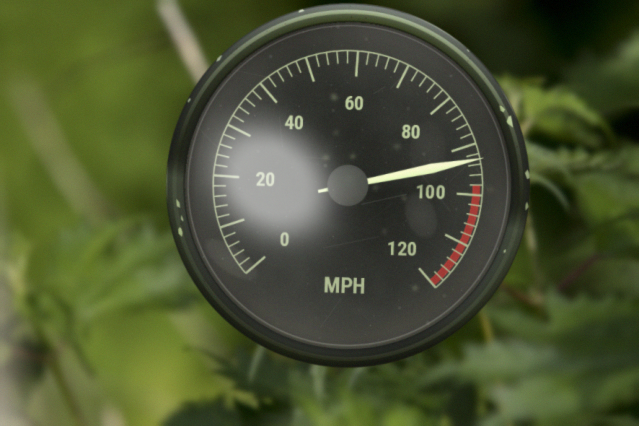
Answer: 93; mph
